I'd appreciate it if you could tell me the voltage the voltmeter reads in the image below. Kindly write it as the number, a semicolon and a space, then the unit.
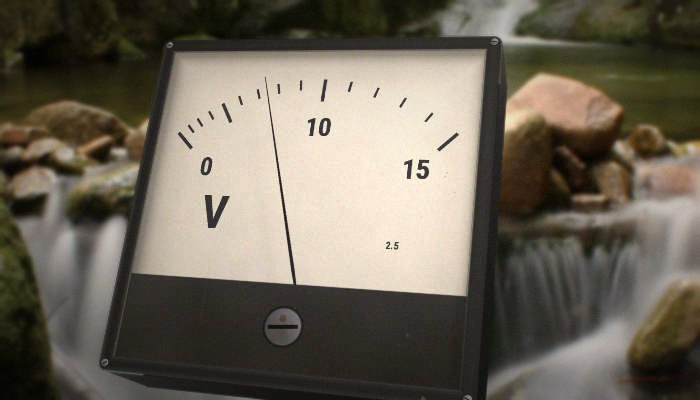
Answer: 7.5; V
